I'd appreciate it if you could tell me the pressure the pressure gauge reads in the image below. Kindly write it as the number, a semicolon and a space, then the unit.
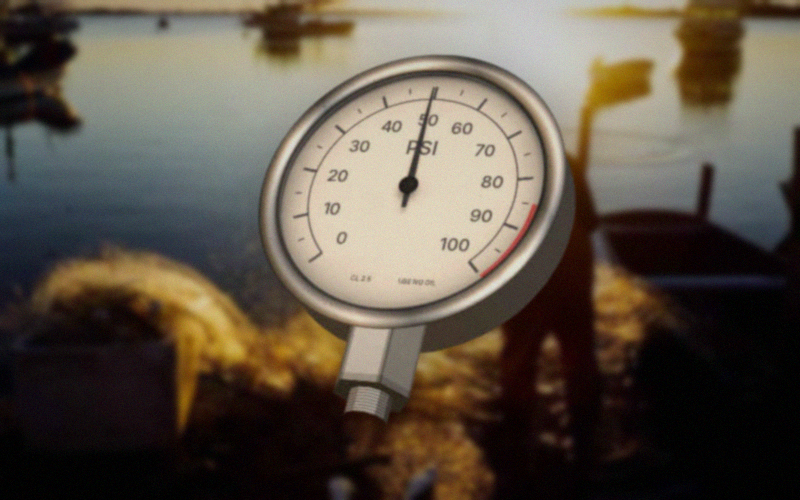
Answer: 50; psi
